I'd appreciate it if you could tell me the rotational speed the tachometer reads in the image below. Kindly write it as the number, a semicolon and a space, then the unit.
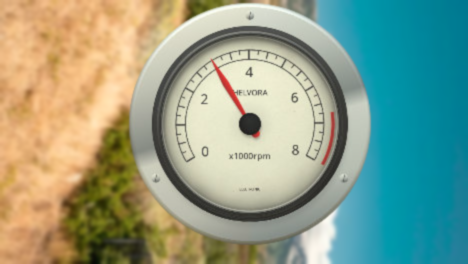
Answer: 3000; rpm
